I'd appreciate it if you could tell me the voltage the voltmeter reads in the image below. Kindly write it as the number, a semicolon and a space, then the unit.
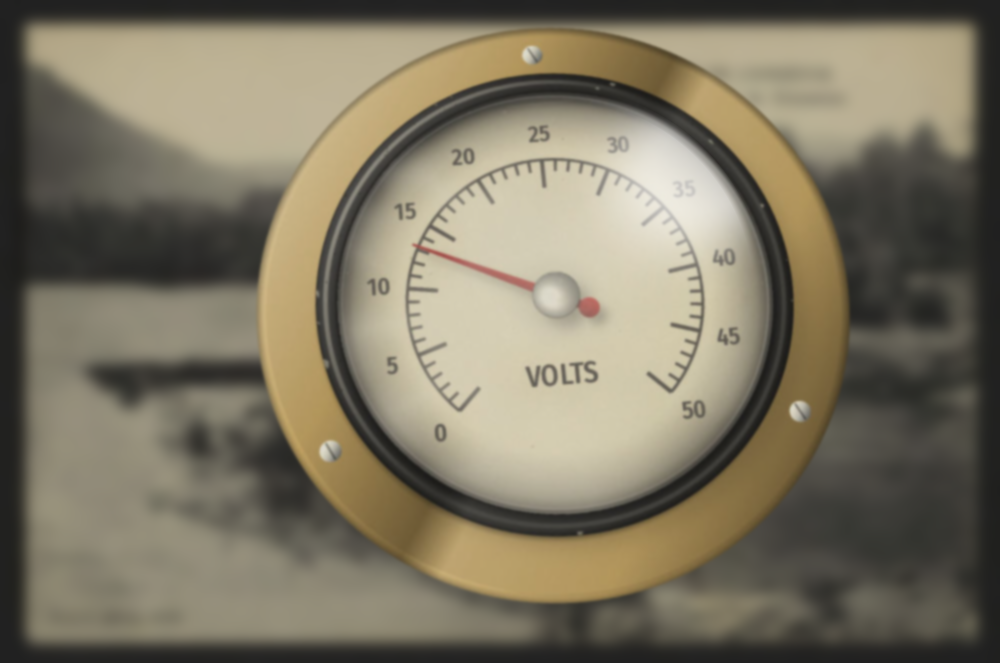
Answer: 13; V
